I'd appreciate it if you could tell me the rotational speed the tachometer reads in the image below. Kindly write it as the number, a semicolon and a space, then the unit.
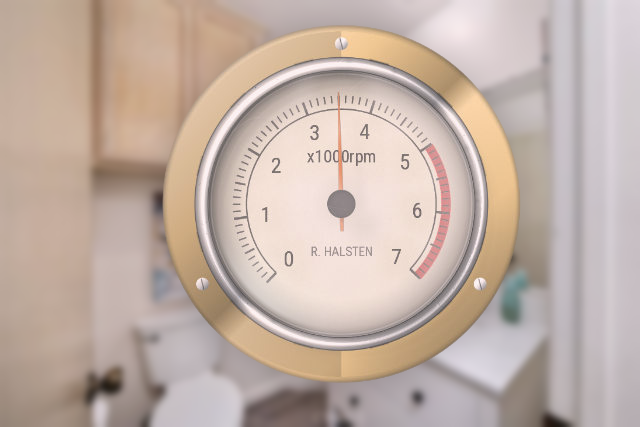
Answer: 3500; rpm
